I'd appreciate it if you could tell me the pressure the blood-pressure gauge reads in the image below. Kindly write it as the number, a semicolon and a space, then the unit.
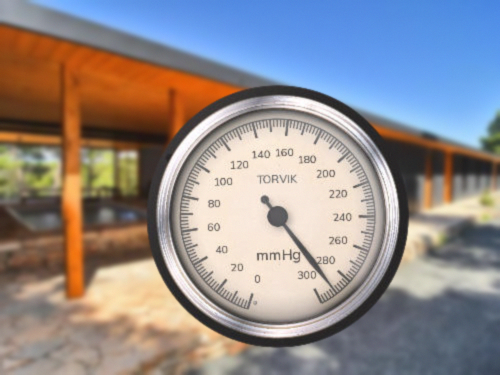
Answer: 290; mmHg
